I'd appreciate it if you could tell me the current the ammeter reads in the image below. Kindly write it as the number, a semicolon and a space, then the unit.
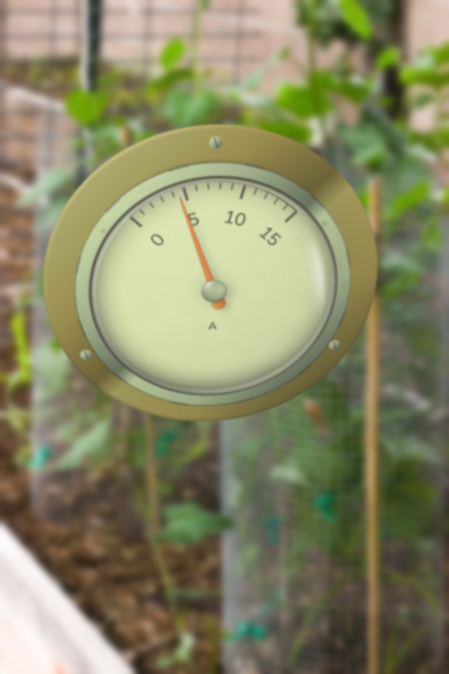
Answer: 4.5; A
